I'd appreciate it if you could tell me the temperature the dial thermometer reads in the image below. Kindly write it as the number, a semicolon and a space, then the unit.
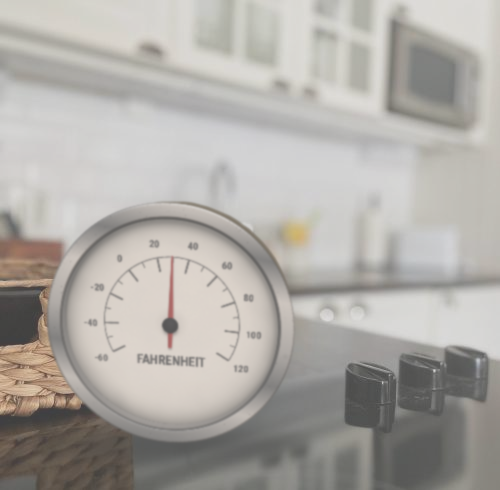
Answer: 30; °F
